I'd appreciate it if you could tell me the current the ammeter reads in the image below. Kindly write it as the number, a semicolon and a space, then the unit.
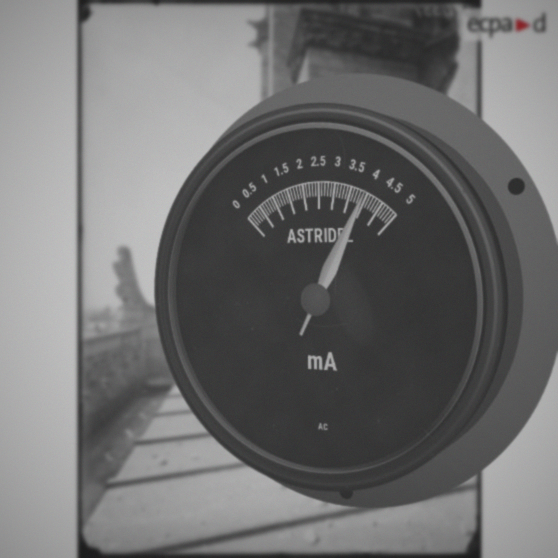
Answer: 4; mA
